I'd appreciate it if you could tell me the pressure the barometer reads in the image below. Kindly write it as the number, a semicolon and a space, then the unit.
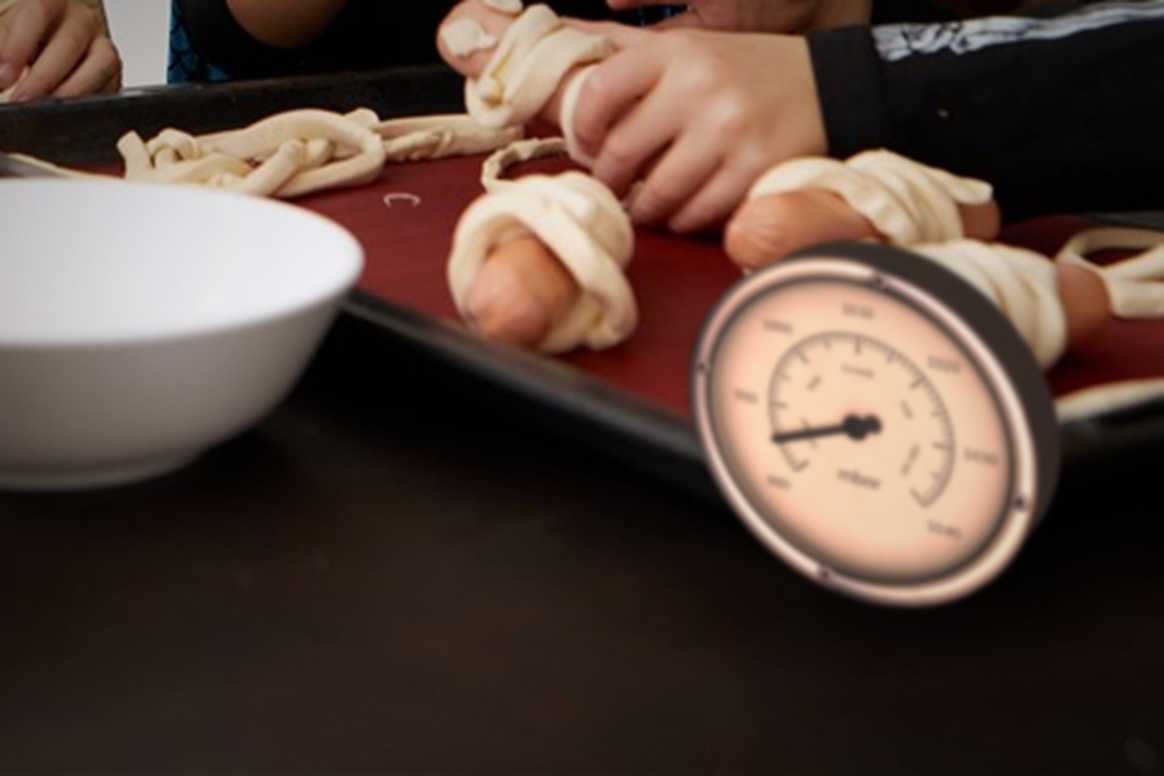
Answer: 985; mbar
